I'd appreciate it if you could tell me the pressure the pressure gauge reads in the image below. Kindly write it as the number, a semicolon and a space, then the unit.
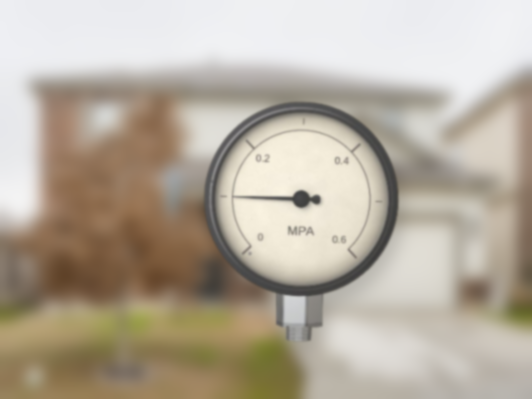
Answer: 0.1; MPa
